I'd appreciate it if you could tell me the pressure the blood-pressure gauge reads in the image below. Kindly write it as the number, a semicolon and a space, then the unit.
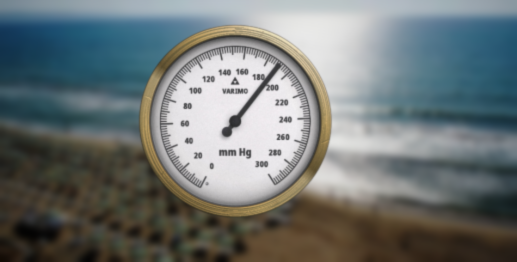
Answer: 190; mmHg
